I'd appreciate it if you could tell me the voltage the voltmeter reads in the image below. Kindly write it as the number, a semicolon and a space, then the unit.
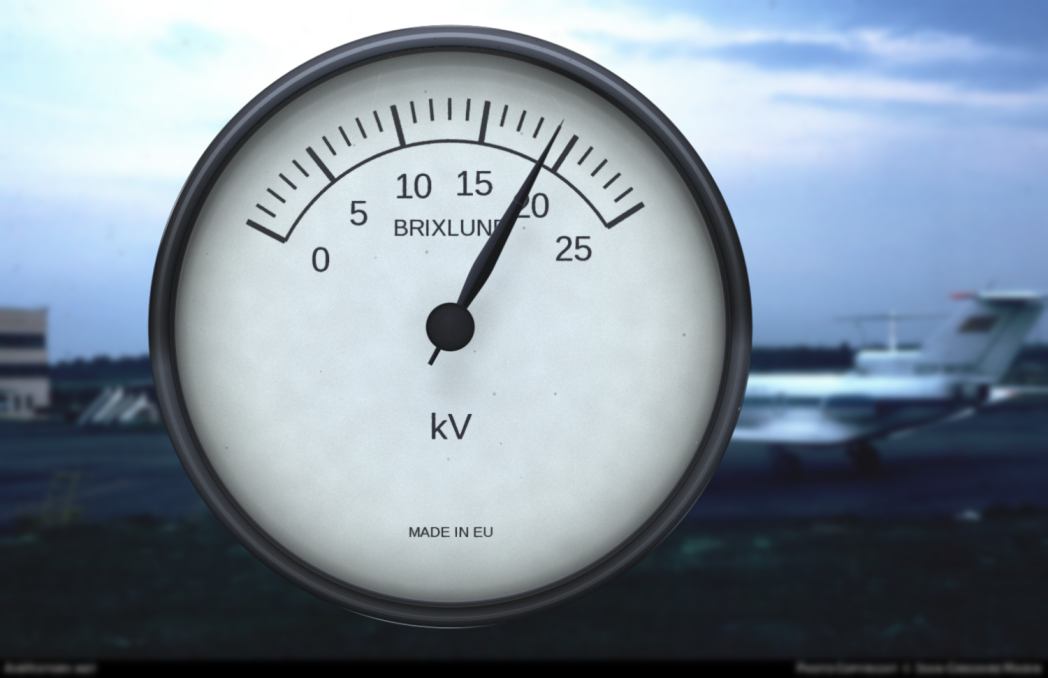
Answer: 19; kV
